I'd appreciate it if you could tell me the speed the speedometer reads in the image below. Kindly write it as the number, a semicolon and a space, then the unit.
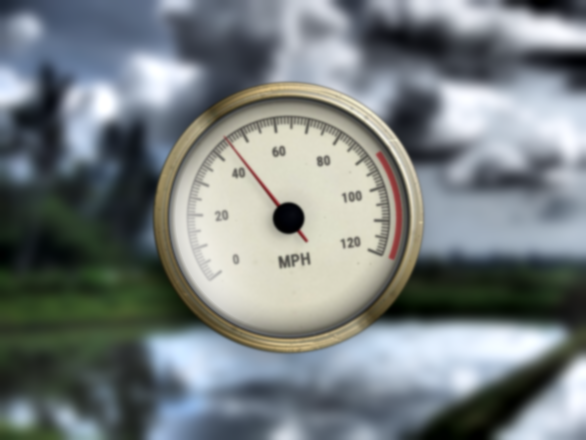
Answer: 45; mph
